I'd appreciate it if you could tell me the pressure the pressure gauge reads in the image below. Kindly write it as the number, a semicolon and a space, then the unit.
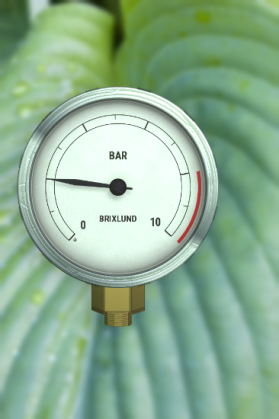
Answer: 2; bar
